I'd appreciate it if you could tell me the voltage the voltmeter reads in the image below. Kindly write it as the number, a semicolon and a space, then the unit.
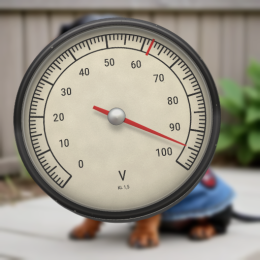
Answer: 95; V
